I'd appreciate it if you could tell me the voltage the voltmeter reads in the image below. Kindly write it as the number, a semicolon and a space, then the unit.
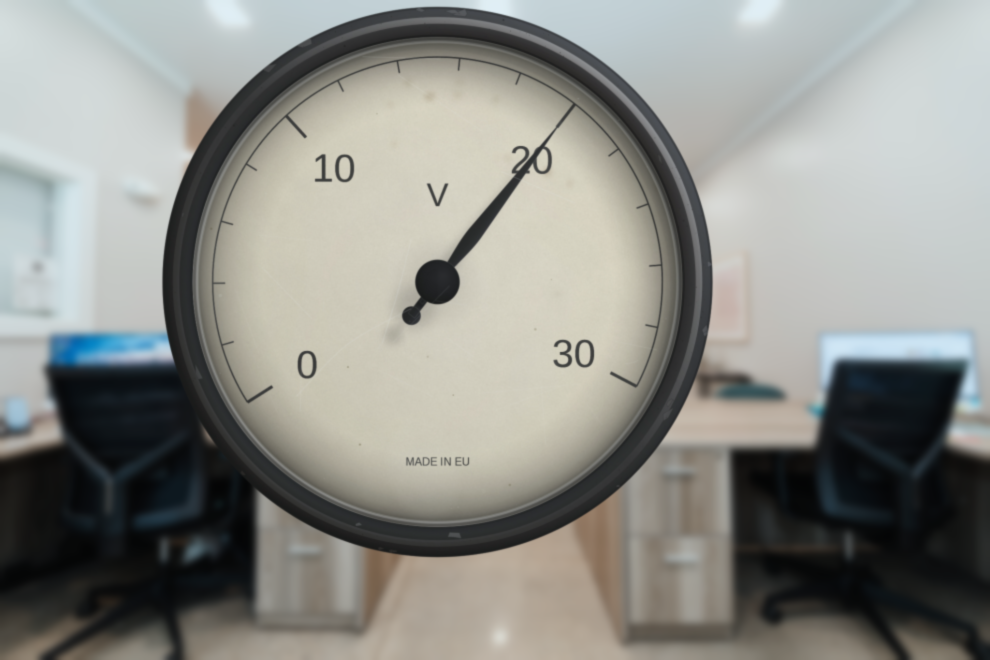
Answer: 20; V
